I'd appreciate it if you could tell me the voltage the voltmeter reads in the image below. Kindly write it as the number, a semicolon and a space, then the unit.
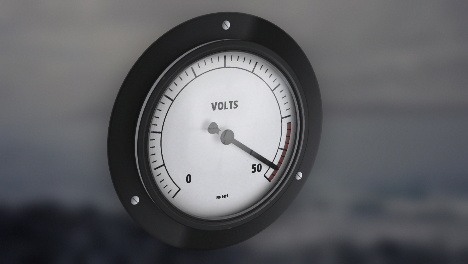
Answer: 48; V
